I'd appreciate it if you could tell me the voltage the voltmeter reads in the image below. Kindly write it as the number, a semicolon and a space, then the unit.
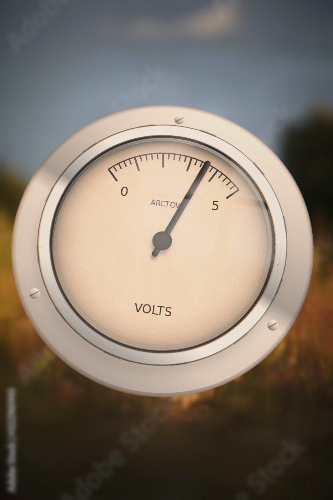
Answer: 3.6; V
